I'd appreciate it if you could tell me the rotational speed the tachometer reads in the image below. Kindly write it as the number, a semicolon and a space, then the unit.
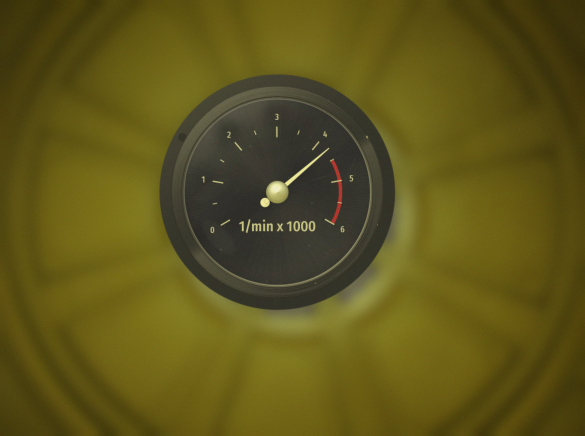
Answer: 4250; rpm
